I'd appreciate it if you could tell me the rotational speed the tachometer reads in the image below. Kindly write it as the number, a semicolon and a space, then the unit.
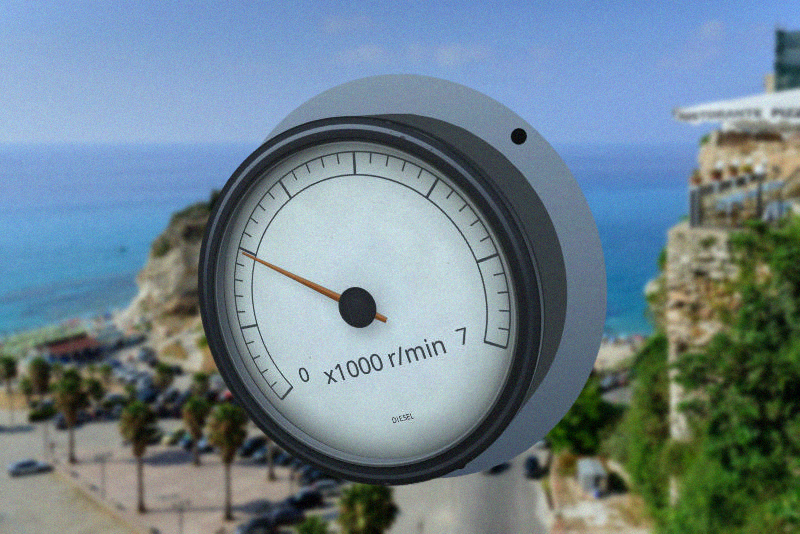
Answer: 2000; rpm
